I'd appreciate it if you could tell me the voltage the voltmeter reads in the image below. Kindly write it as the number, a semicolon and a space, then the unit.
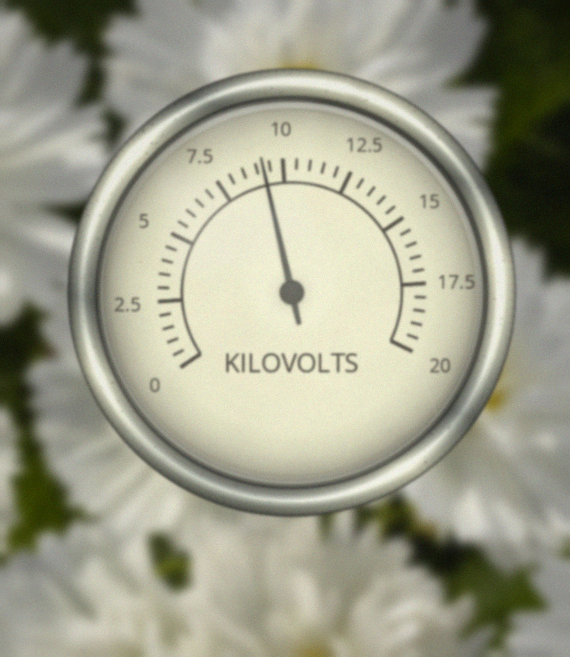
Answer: 9.25; kV
